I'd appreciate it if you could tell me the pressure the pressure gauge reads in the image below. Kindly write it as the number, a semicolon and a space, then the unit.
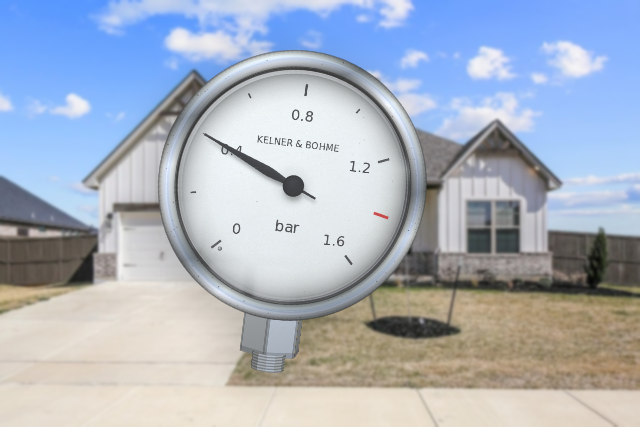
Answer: 0.4; bar
